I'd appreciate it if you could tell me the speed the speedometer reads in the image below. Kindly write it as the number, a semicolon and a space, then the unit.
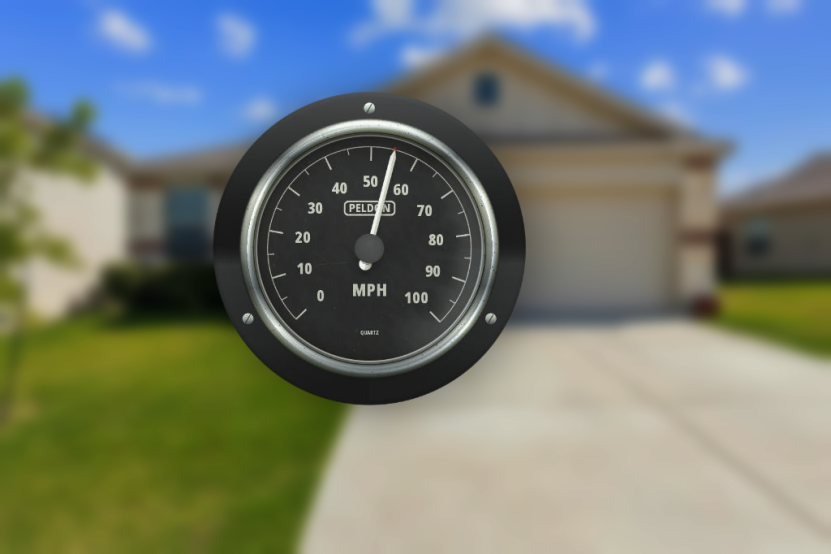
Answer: 55; mph
